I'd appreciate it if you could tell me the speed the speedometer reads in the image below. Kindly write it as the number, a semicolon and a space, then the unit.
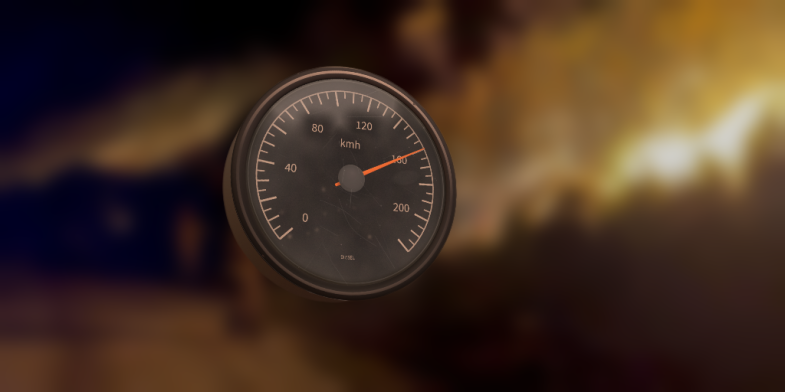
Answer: 160; km/h
